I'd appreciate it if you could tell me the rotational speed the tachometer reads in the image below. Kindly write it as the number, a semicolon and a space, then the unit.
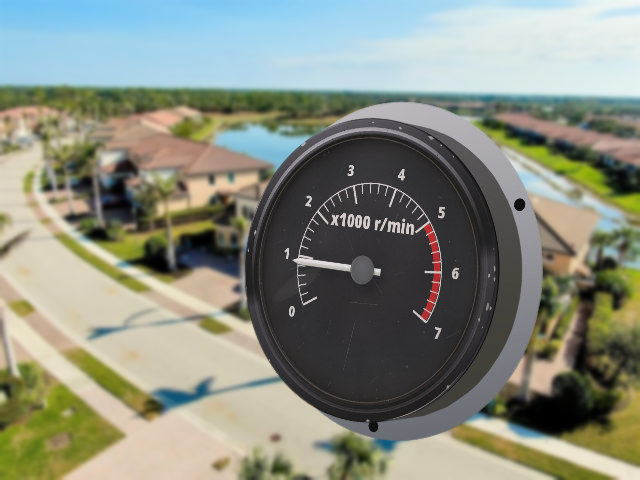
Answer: 900; rpm
